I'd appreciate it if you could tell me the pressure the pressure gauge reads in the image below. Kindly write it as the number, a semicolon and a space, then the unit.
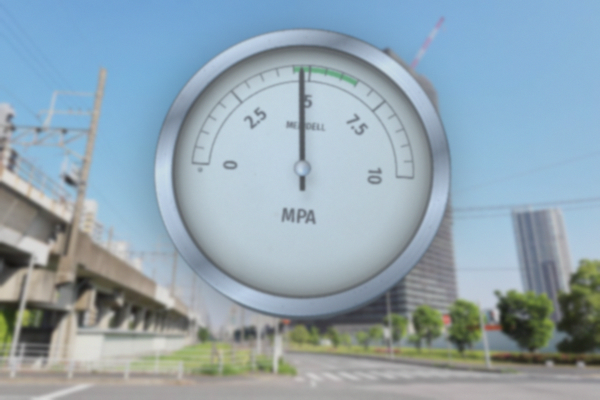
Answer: 4.75; MPa
